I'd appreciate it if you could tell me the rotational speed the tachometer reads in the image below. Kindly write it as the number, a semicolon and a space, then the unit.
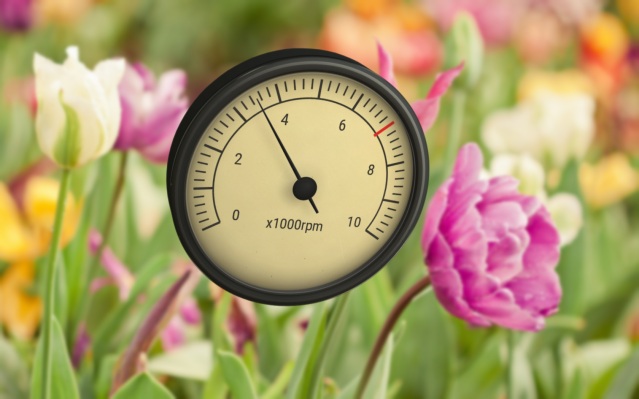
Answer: 3500; rpm
